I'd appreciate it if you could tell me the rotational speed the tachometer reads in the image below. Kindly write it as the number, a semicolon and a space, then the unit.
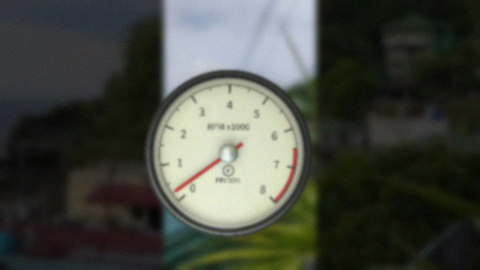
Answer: 250; rpm
